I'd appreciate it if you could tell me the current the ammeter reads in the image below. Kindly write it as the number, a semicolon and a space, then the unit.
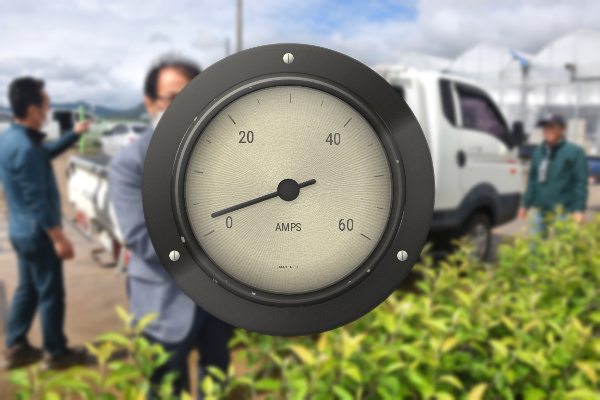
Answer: 2.5; A
